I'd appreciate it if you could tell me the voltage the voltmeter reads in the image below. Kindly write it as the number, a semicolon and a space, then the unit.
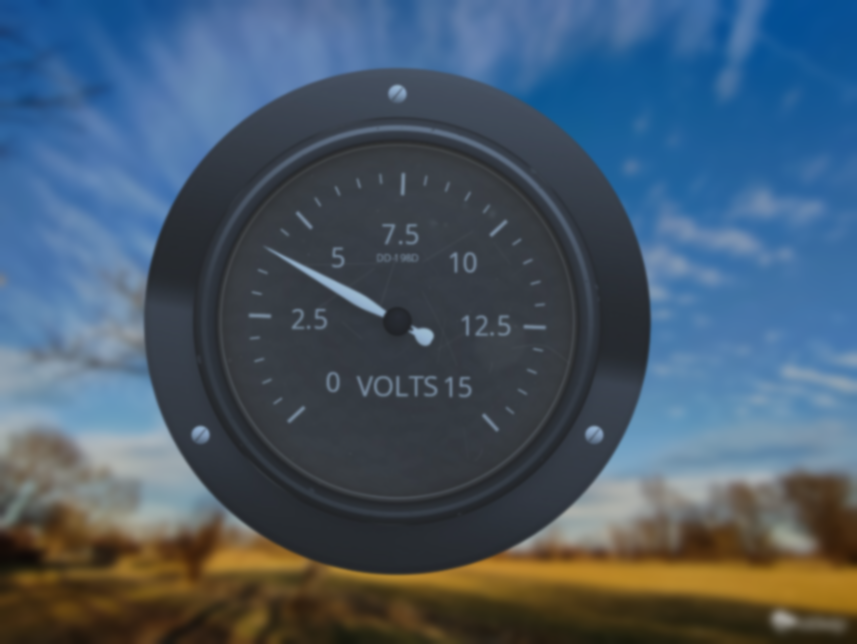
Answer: 4; V
